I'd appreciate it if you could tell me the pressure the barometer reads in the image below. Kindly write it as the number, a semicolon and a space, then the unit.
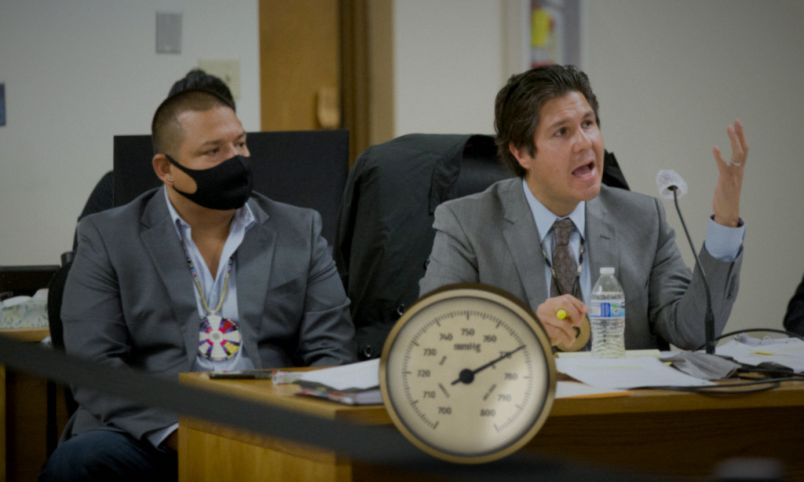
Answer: 770; mmHg
